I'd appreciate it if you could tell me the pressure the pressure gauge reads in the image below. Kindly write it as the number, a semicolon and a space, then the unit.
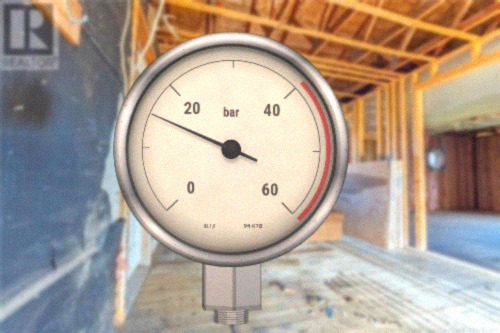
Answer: 15; bar
